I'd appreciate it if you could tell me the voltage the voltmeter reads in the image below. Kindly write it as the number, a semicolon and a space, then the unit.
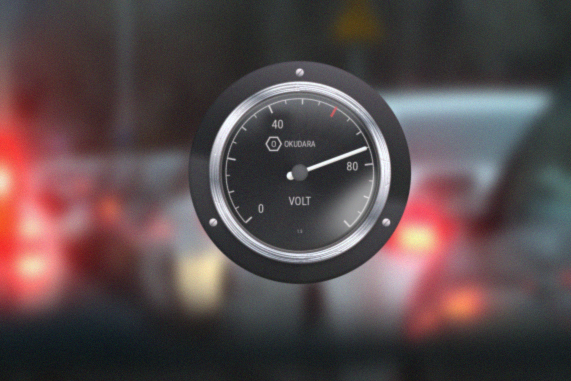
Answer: 75; V
